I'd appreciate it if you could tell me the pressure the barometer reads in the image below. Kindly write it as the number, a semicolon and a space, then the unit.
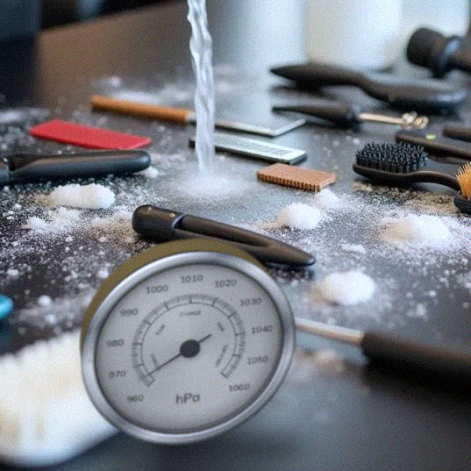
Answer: 965; hPa
